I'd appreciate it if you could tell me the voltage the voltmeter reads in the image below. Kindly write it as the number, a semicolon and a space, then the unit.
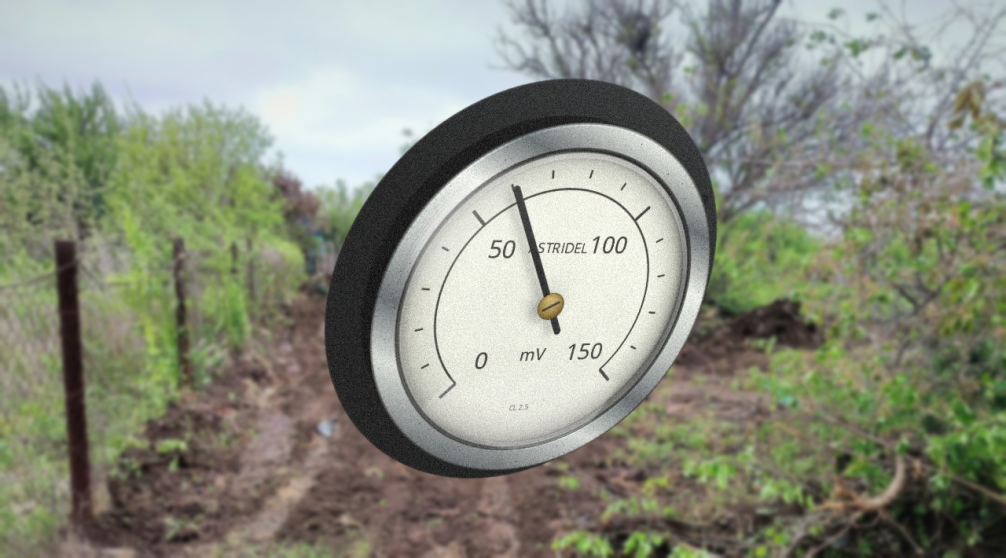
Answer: 60; mV
